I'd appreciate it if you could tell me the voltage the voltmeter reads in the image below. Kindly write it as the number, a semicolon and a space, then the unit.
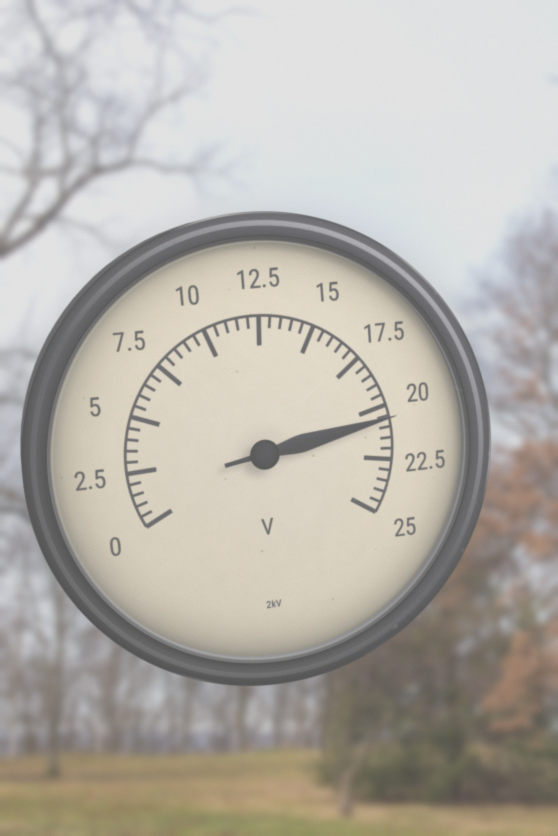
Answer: 20.5; V
